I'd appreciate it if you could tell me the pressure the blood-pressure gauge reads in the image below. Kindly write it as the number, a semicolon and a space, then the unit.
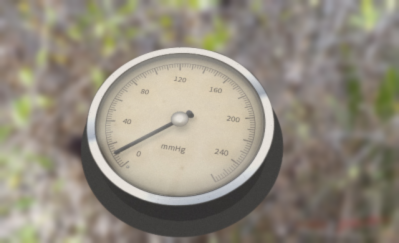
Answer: 10; mmHg
